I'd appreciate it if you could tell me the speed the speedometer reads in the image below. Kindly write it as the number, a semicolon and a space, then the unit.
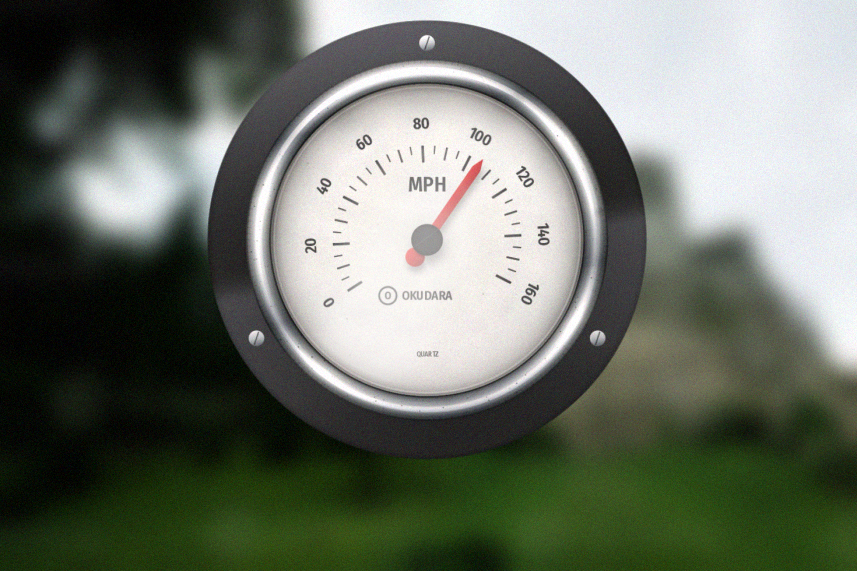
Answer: 105; mph
